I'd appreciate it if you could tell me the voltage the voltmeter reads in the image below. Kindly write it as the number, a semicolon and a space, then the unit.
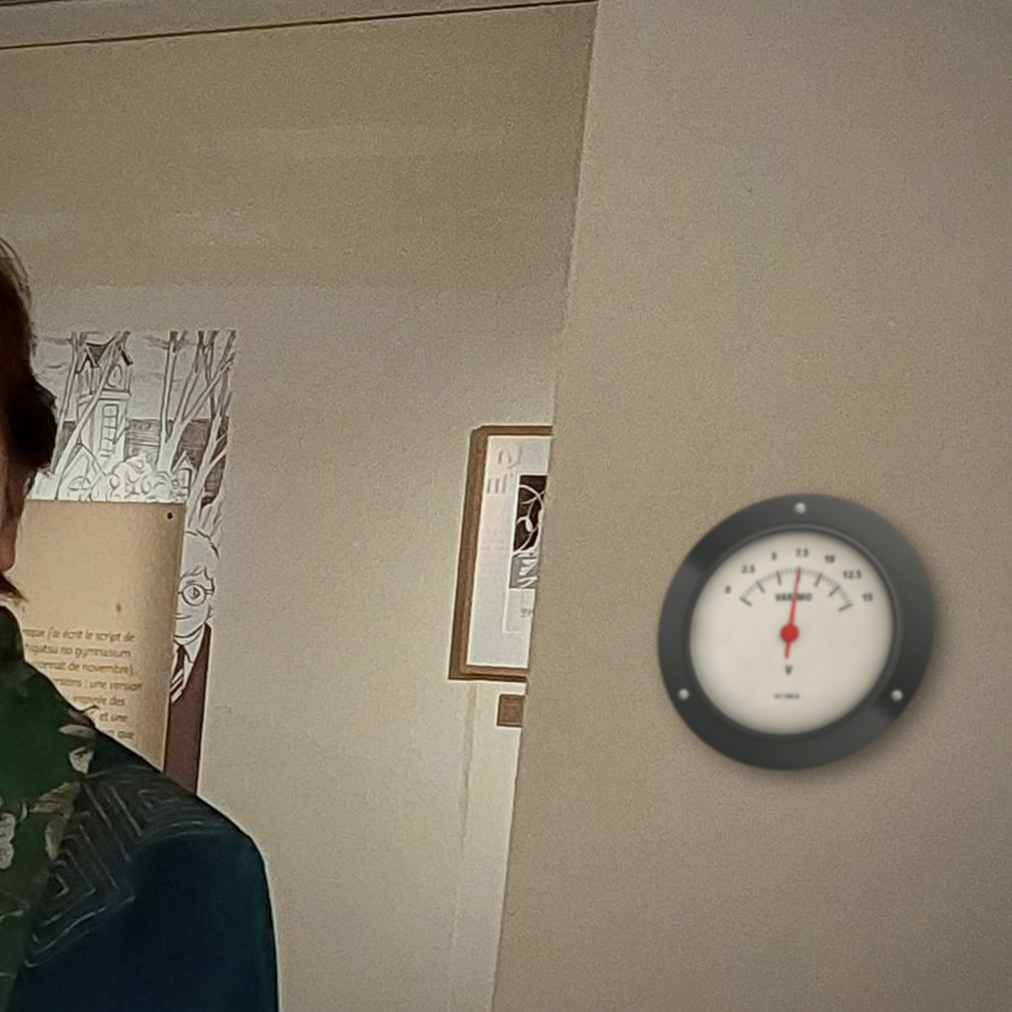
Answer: 7.5; V
